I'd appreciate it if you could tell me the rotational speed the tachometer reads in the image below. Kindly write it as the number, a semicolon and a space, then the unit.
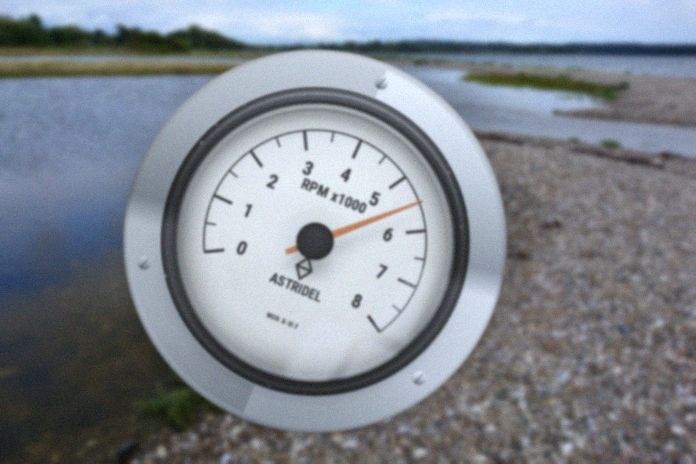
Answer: 5500; rpm
